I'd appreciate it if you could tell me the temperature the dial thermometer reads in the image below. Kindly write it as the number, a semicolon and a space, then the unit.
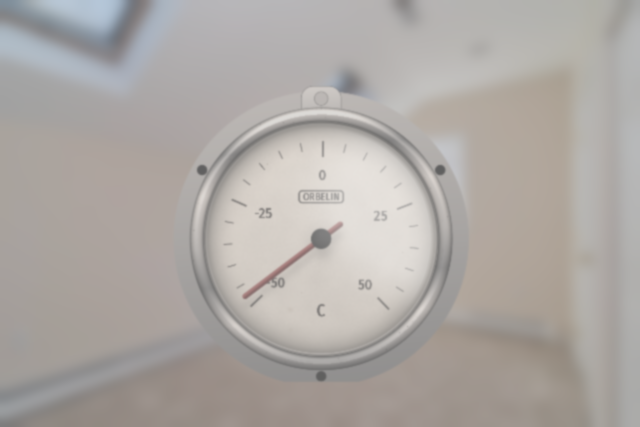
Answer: -47.5; °C
